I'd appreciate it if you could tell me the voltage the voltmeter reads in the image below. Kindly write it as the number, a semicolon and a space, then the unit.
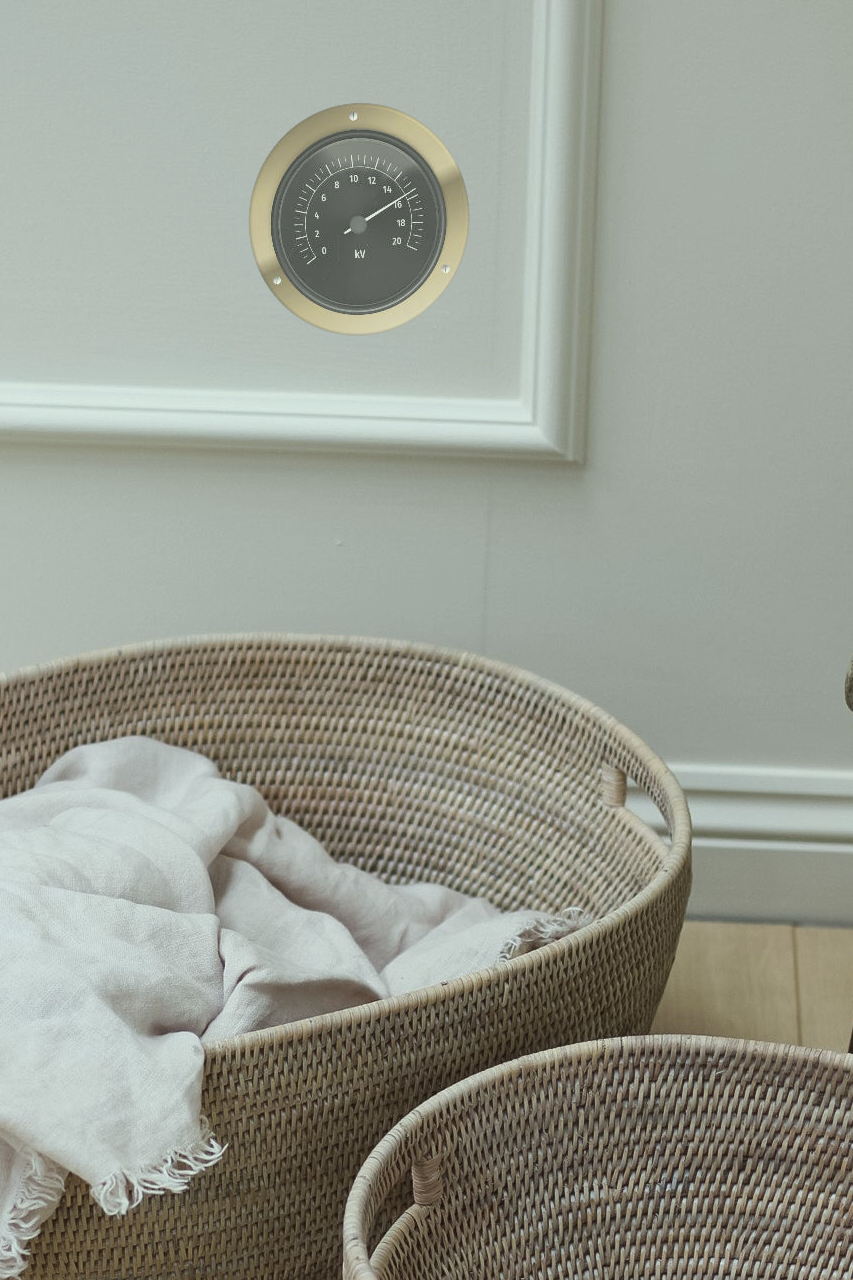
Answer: 15.5; kV
